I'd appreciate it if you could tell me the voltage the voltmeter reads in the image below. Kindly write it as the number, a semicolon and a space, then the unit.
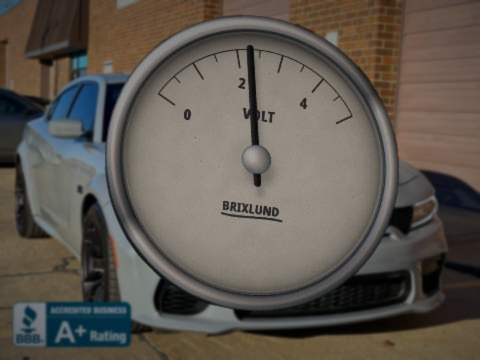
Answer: 2.25; V
